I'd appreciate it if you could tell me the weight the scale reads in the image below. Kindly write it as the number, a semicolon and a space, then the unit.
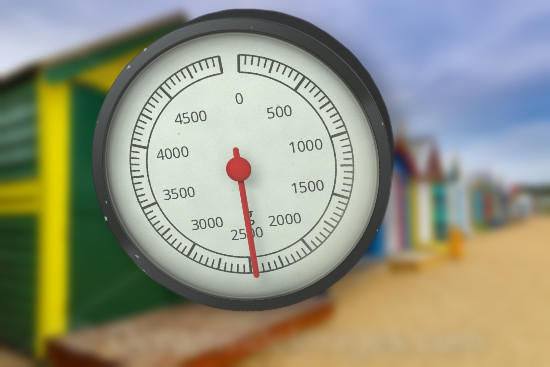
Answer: 2450; g
